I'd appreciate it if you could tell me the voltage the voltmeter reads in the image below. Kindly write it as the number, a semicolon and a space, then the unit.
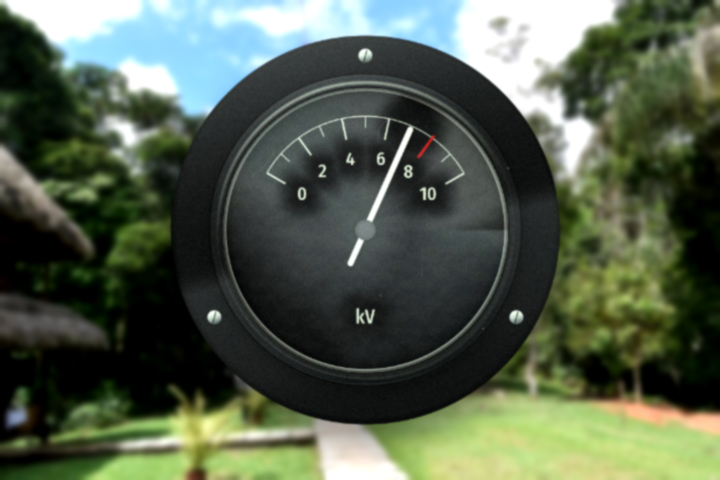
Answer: 7; kV
